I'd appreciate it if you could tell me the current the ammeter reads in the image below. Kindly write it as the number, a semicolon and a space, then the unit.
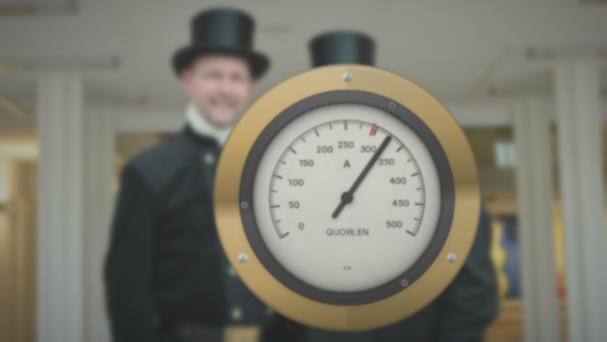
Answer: 325; A
